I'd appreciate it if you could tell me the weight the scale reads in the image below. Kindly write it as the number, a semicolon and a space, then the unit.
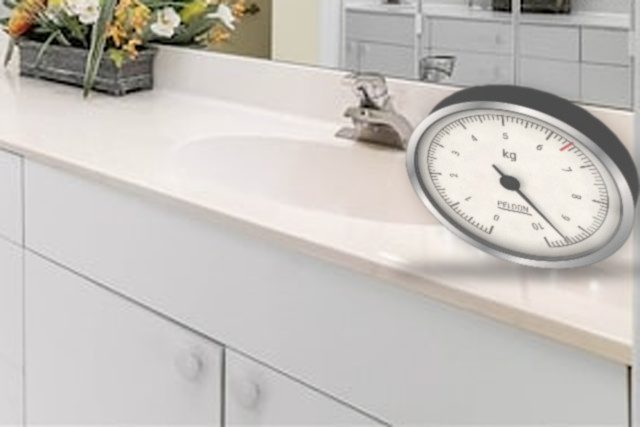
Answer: 9.5; kg
